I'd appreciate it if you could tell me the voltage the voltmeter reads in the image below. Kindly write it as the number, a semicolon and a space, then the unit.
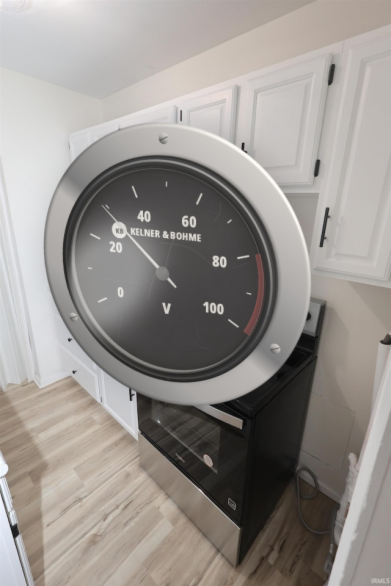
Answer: 30; V
